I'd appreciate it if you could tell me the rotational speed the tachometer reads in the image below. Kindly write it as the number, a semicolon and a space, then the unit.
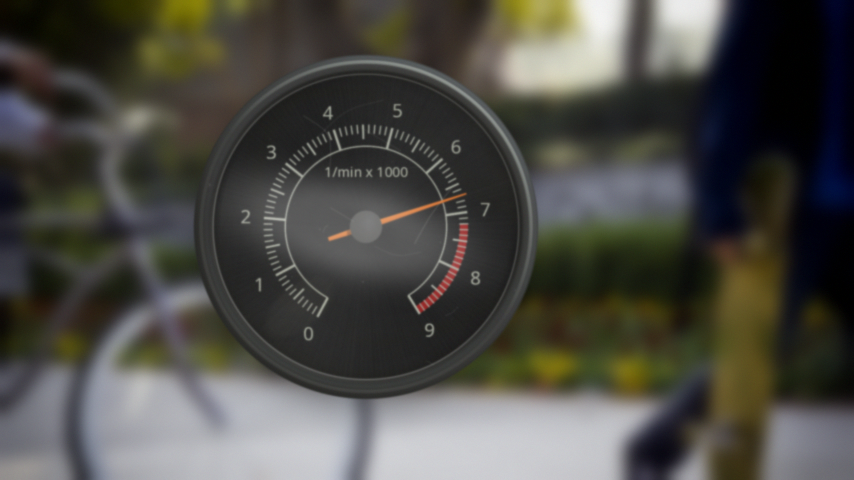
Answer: 6700; rpm
